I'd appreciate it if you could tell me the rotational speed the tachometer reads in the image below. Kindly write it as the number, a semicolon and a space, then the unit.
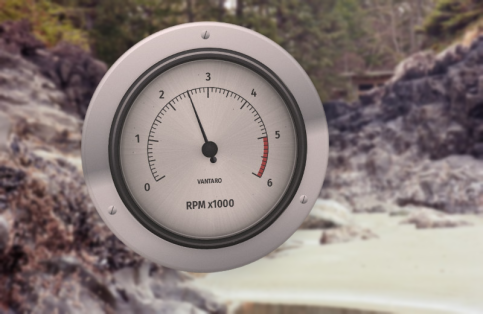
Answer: 2500; rpm
